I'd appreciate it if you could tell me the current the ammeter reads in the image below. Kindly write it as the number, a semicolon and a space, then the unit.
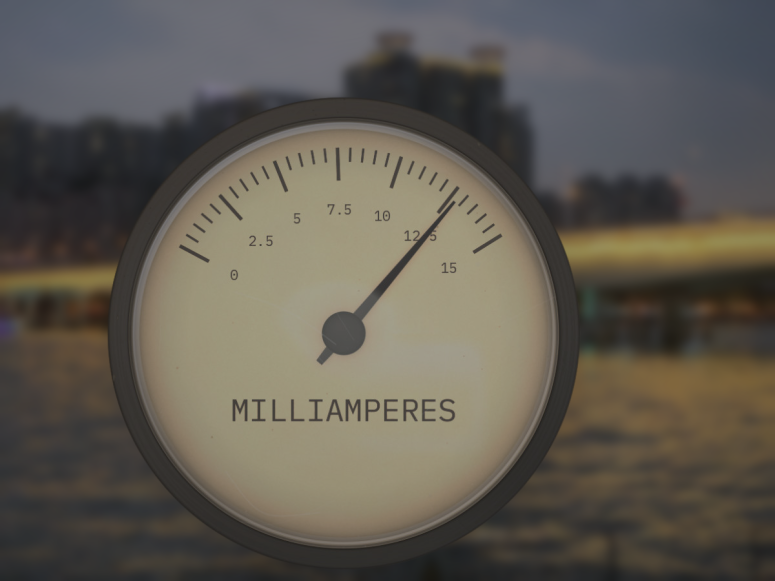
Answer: 12.75; mA
